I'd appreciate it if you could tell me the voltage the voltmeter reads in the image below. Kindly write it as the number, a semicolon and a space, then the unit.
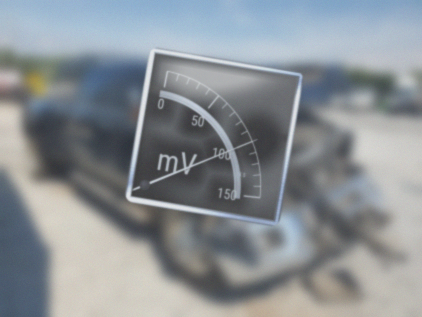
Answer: 100; mV
